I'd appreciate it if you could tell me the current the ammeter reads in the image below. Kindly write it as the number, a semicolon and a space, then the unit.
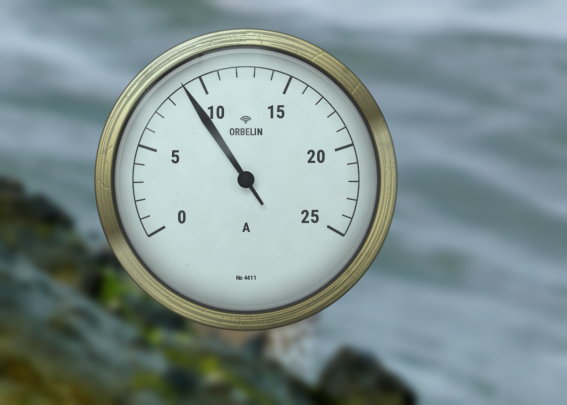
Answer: 9; A
